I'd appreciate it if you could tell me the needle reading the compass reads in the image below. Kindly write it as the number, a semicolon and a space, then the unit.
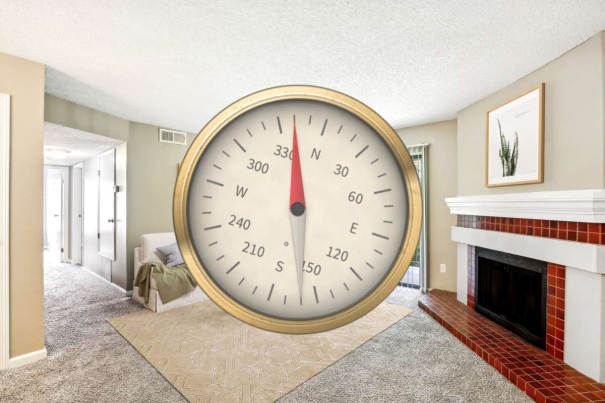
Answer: 340; °
